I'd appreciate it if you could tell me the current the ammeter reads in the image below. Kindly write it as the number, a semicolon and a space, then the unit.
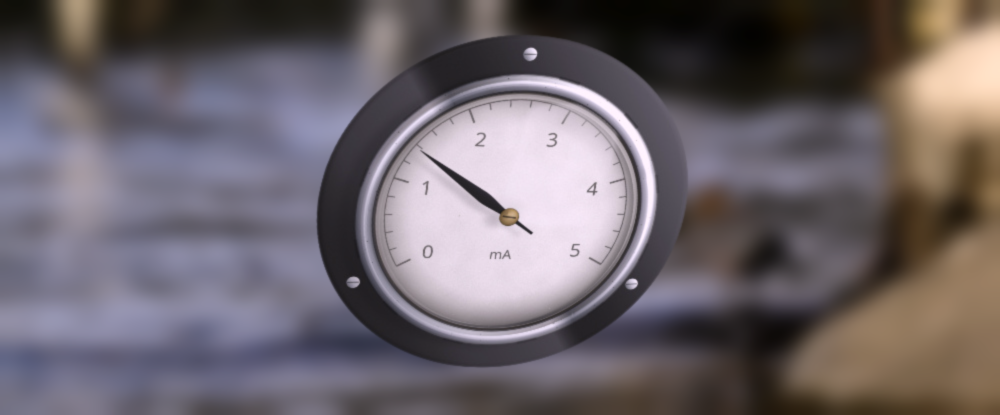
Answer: 1.4; mA
